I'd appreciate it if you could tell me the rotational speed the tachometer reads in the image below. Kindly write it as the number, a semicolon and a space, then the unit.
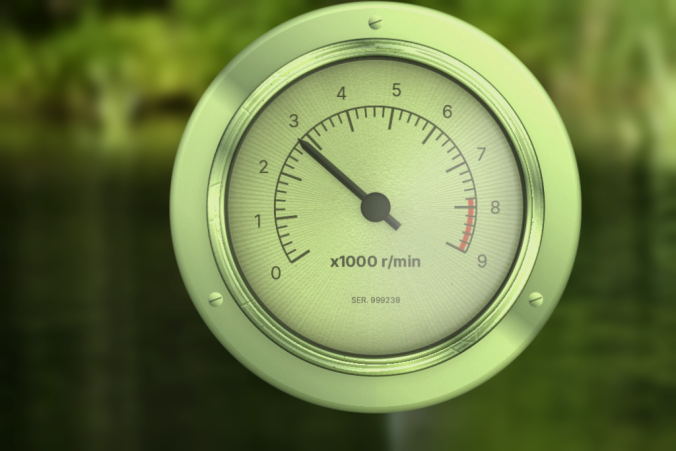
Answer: 2800; rpm
